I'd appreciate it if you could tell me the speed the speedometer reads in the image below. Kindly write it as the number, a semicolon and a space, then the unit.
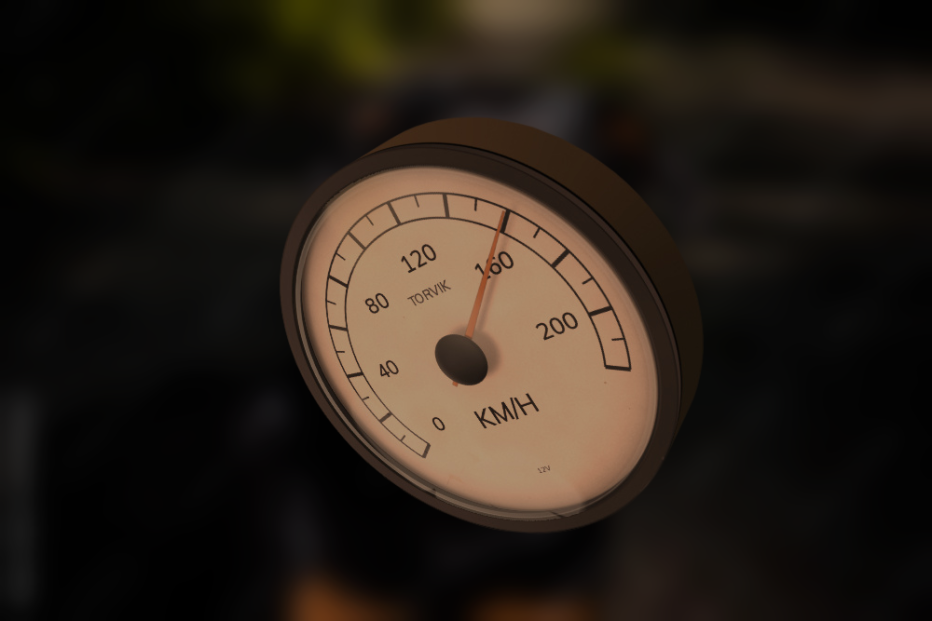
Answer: 160; km/h
